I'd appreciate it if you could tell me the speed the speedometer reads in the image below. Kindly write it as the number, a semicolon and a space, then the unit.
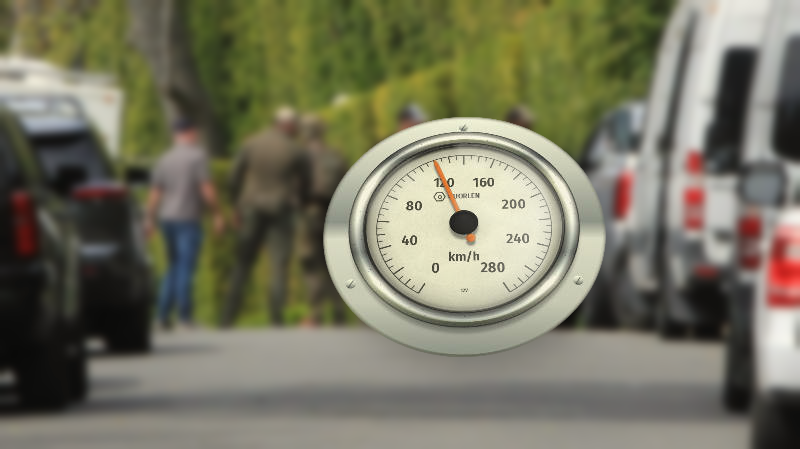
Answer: 120; km/h
